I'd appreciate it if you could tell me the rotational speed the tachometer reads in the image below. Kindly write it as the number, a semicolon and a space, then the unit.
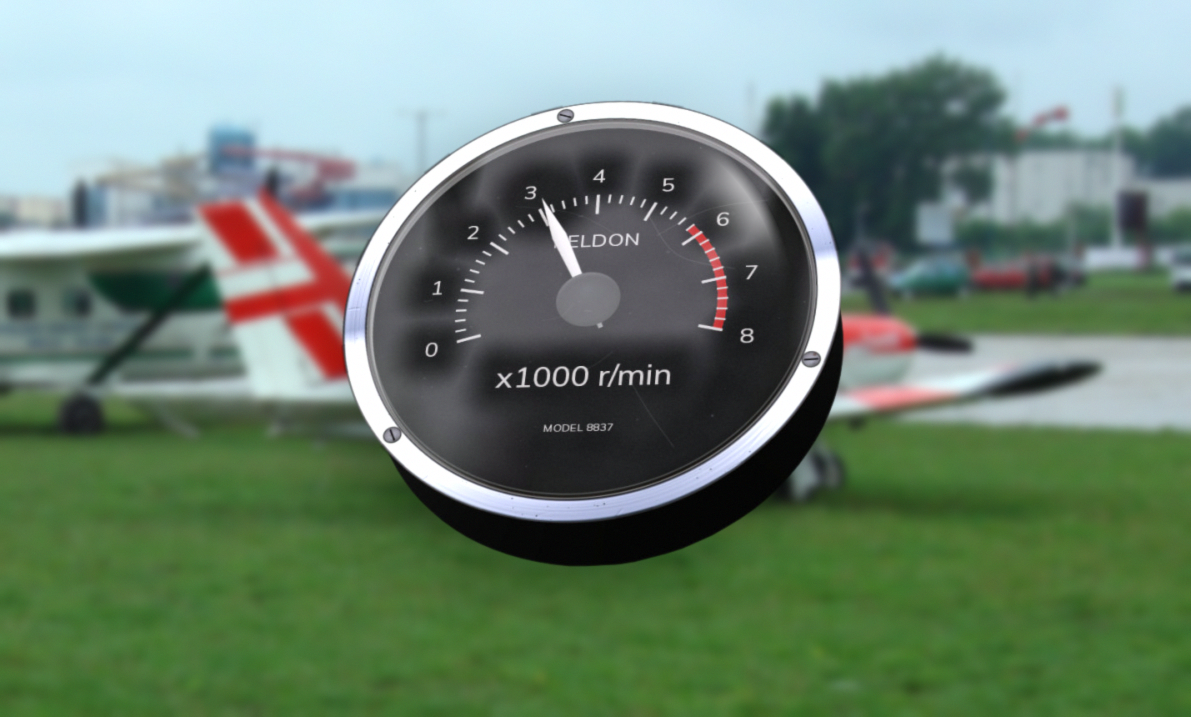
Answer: 3100; rpm
